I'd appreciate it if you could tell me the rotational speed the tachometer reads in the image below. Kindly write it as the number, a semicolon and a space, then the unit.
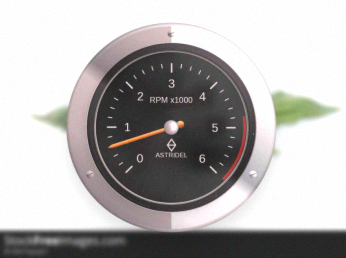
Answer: 600; rpm
